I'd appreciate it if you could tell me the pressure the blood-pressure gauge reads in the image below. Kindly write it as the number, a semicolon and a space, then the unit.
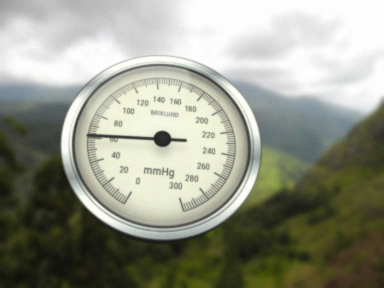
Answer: 60; mmHg
